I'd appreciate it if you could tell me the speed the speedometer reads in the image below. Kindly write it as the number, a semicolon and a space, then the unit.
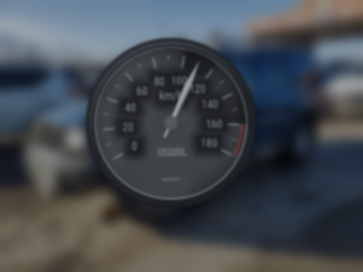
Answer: 110; km/h
